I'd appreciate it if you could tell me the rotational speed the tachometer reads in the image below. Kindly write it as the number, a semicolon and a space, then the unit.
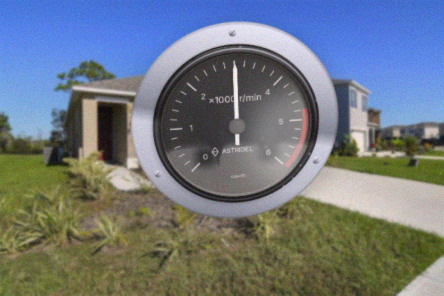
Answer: 3000; rpm
